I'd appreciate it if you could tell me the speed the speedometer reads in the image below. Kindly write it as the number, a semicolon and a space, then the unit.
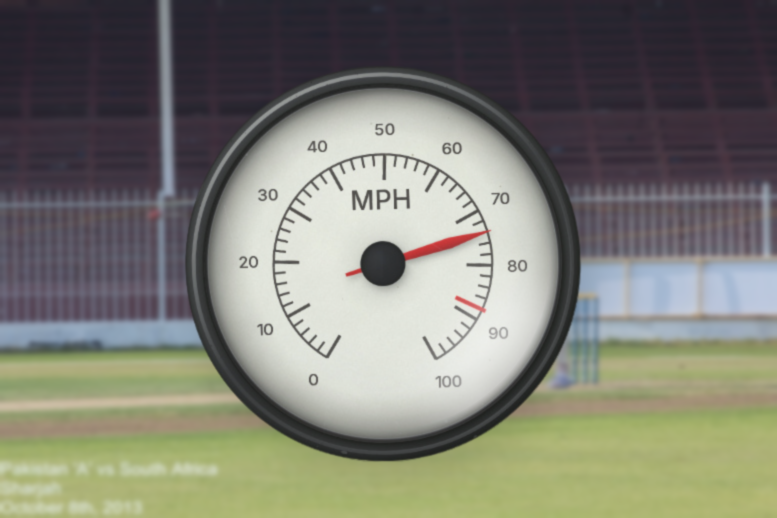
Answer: 74; mph
